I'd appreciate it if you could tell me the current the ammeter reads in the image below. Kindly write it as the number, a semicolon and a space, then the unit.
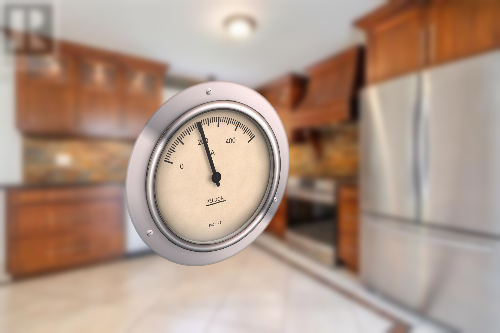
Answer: 200; A
